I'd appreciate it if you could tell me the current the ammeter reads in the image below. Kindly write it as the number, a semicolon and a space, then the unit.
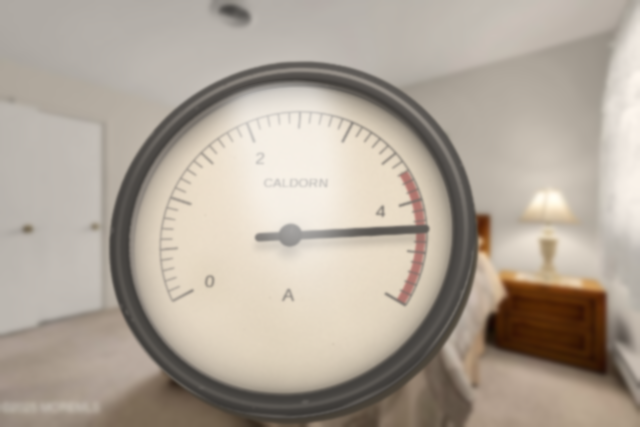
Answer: 4.3; A
